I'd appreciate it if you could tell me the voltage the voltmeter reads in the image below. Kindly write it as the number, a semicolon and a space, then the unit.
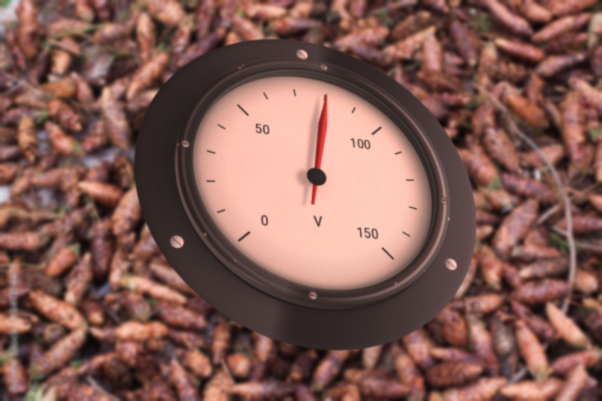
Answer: 80; V
